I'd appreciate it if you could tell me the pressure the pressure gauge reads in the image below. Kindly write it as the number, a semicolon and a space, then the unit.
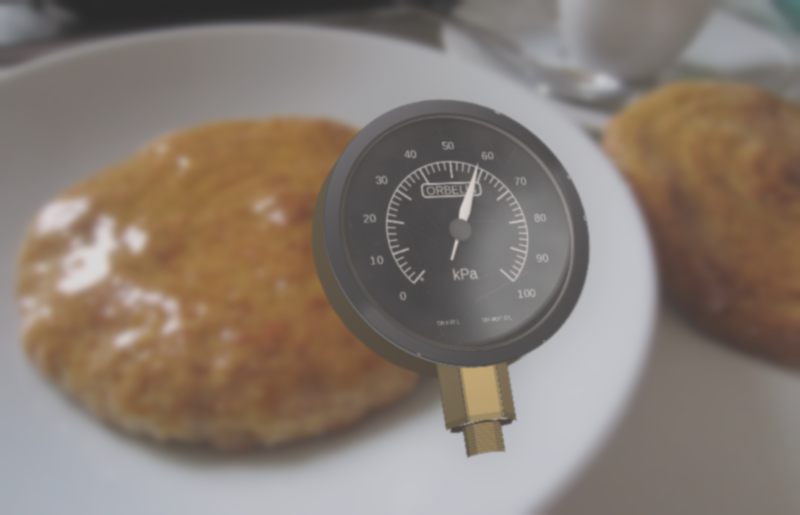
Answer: 58; kPa
